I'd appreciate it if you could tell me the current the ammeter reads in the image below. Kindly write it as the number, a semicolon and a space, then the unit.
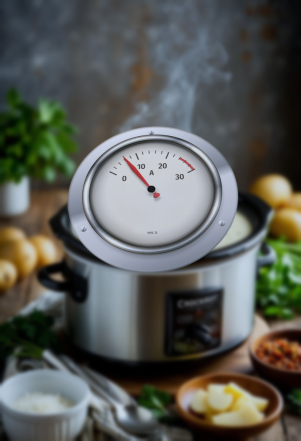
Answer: 6; A
